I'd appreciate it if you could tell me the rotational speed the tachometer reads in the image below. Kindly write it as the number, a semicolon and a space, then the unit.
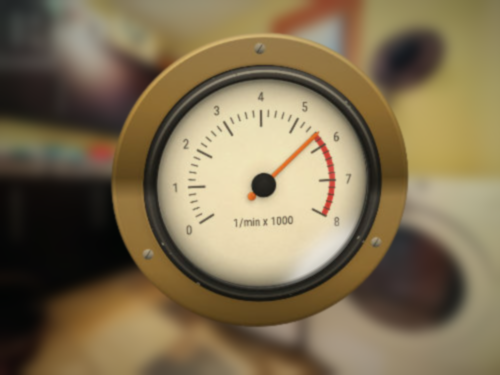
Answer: 5600; rpm
